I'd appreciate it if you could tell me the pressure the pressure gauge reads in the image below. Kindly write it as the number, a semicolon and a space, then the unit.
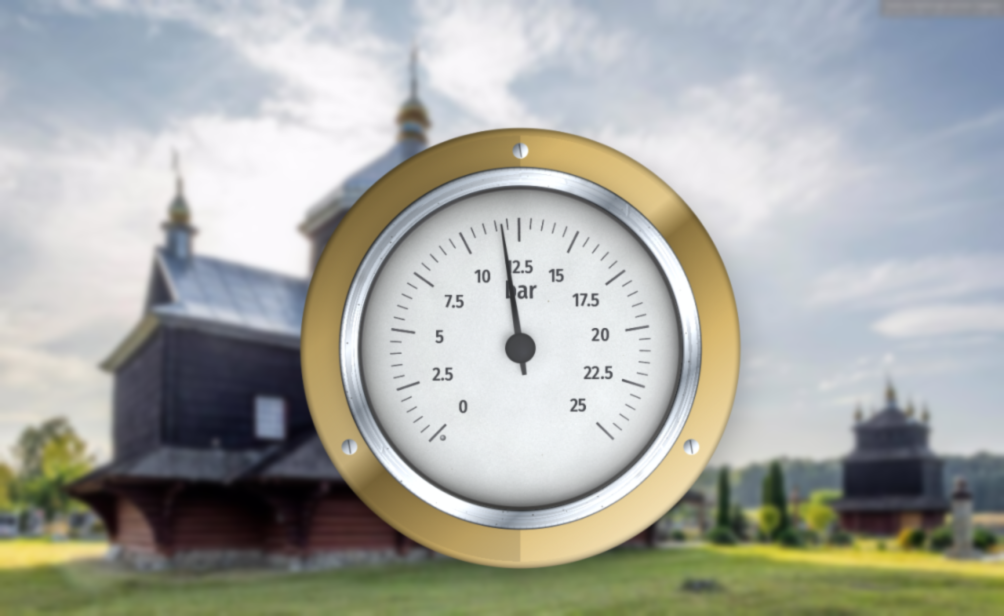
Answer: 11.75; bar
